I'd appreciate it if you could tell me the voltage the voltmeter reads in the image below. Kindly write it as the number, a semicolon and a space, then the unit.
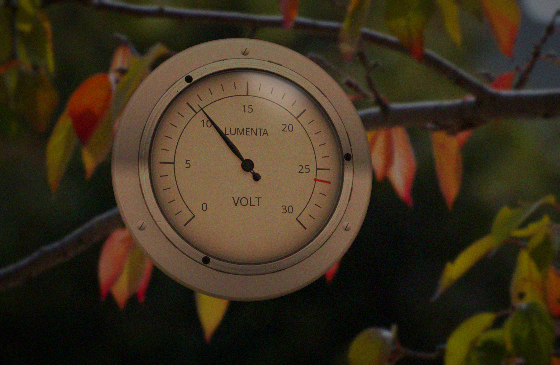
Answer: 10.5; V
